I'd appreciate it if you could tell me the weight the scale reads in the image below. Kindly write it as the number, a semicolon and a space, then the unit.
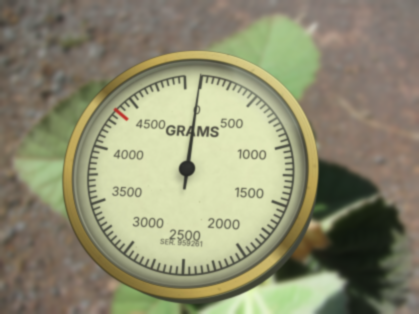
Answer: 0; g
